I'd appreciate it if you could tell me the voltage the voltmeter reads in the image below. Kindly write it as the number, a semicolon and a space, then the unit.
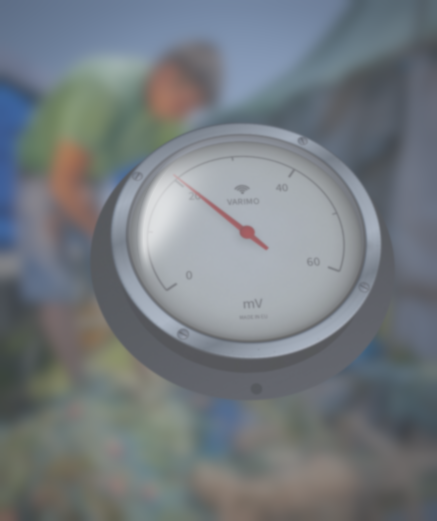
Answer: 20; mV
